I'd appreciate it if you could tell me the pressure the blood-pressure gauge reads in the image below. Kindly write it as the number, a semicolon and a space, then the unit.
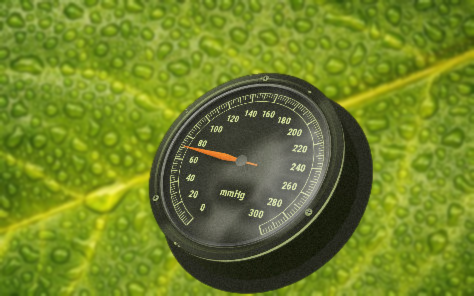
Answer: 70; mmHg
